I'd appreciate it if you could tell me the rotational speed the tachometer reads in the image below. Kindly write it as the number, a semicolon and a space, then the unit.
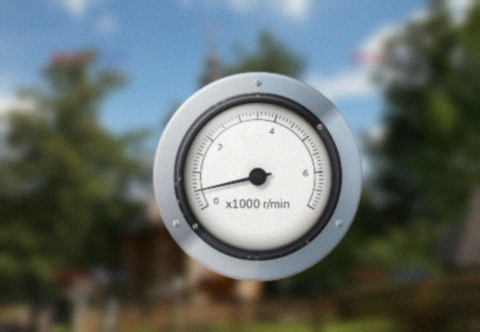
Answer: 500; rpm
